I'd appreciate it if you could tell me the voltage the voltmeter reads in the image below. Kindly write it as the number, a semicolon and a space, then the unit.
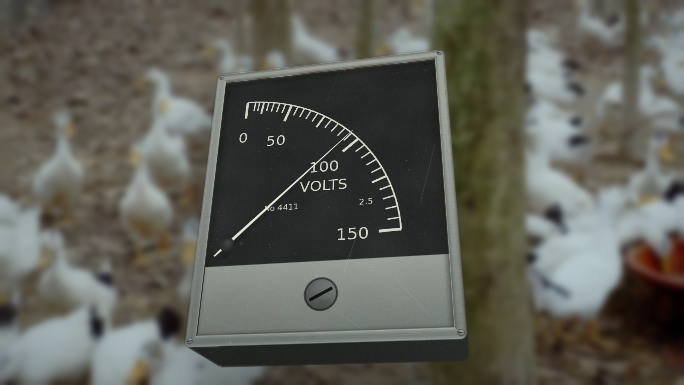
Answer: 95; V
